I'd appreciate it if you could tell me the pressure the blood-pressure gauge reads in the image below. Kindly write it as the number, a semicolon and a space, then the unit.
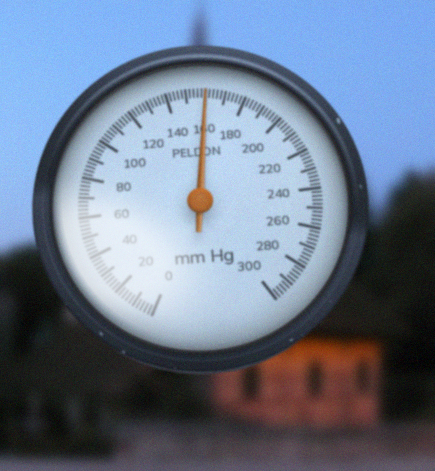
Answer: 160; mmHg
